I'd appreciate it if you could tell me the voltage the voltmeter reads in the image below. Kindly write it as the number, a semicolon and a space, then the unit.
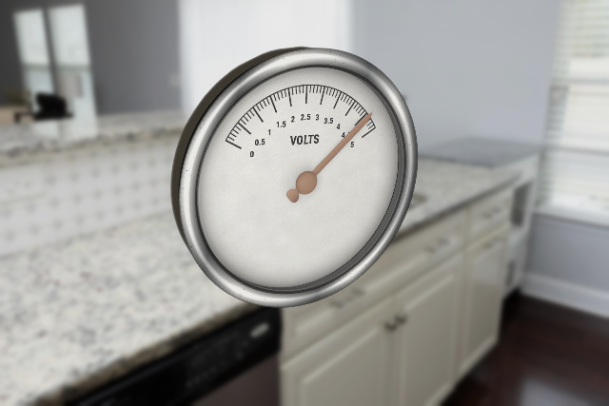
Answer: 4.5; V
